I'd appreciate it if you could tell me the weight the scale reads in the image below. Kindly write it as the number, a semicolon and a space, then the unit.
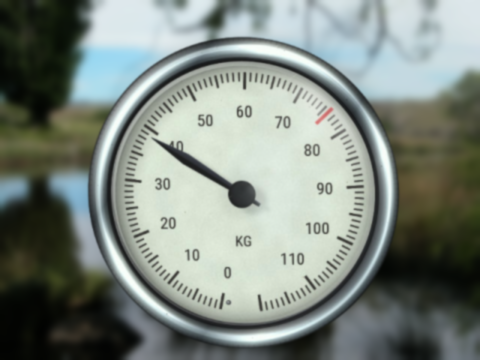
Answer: 39; kg
